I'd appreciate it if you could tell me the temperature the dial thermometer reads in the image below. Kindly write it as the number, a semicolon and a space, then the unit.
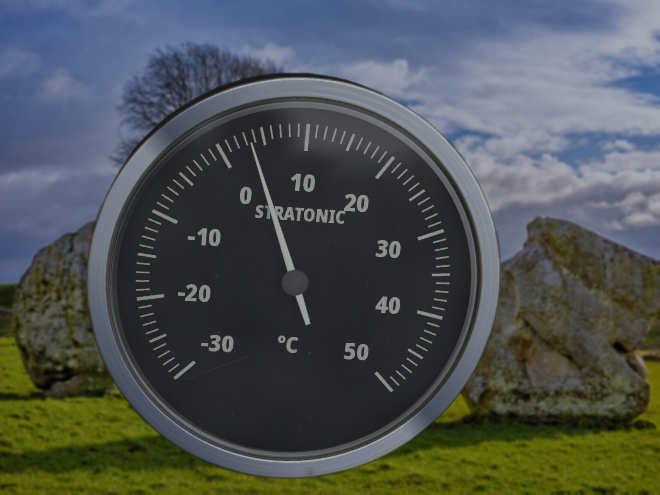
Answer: 3.5; °C
